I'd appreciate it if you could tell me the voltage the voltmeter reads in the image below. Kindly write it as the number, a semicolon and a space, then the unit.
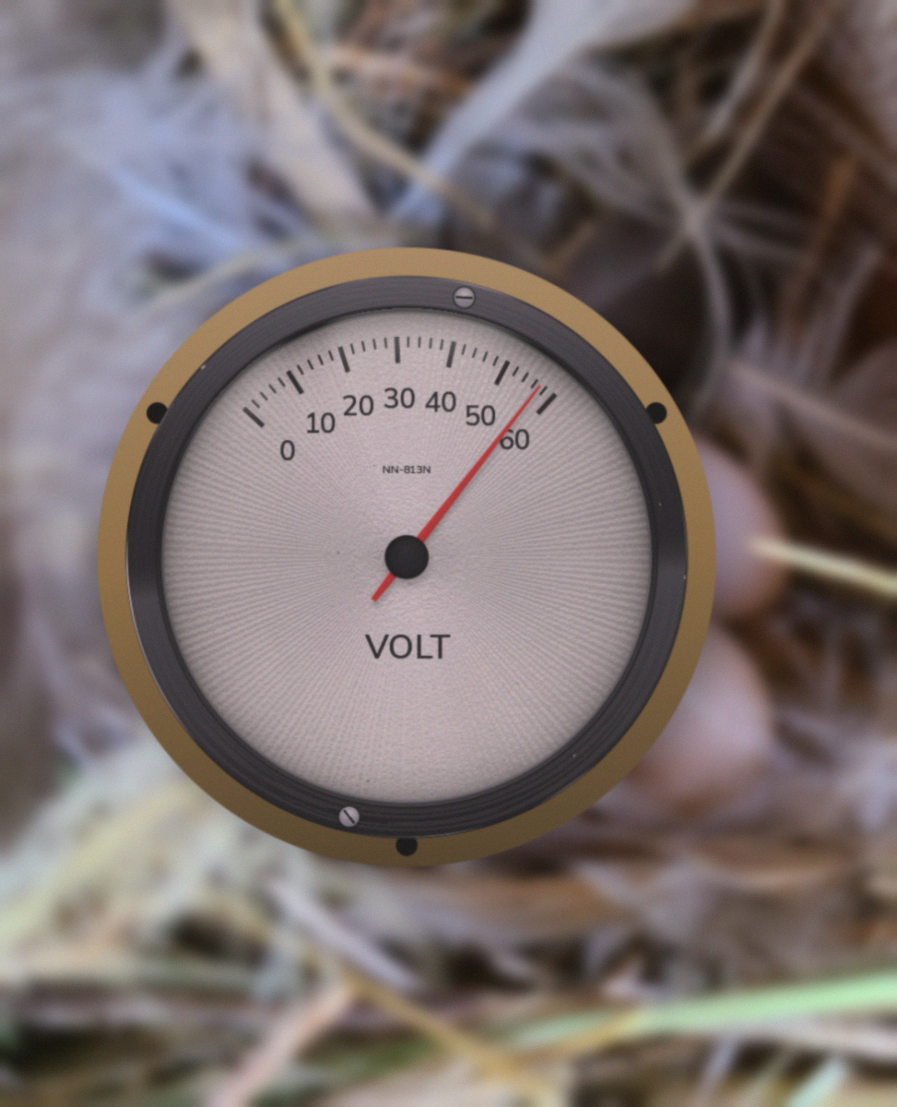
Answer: 57; V
